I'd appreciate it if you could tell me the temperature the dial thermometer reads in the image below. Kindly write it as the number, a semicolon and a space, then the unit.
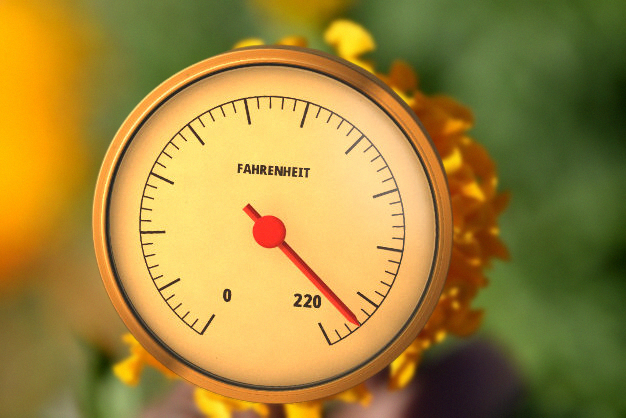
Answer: 208; °F
